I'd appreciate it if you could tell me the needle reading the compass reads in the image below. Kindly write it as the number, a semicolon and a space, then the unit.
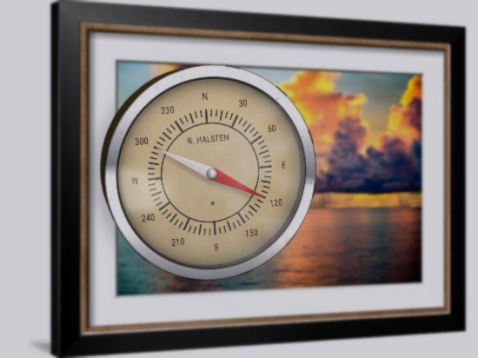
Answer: 120; °
